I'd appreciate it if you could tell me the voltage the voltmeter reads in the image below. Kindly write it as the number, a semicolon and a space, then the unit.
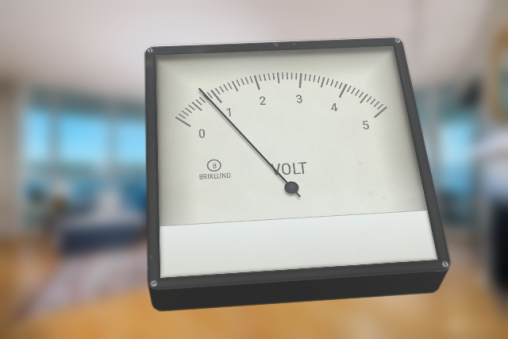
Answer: 0.8; V
